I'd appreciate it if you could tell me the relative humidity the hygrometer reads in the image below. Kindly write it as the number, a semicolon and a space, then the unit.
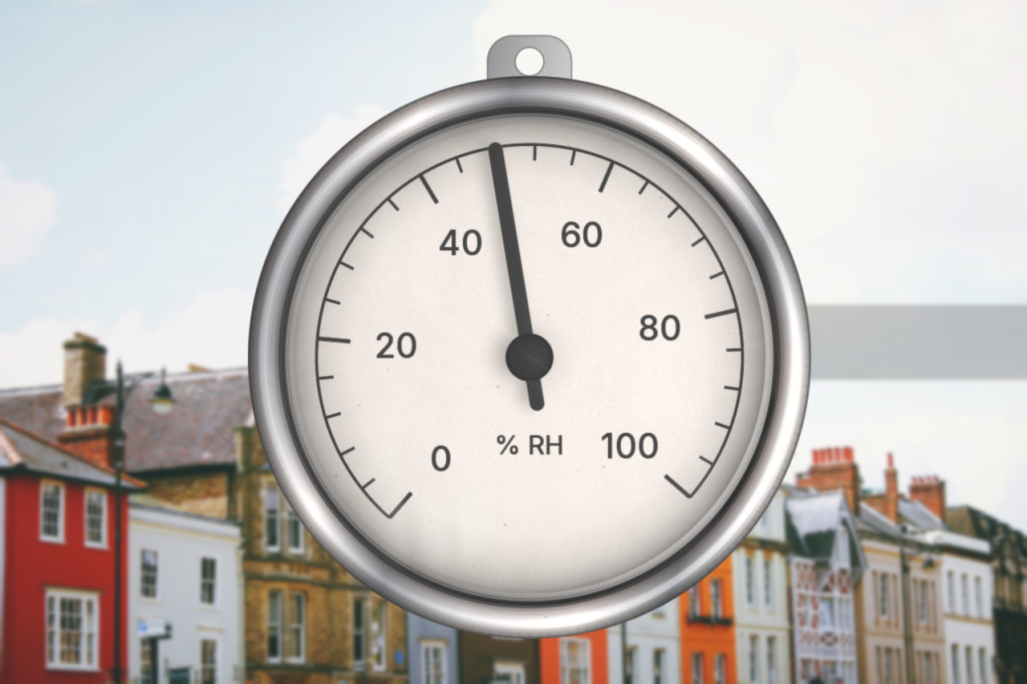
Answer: 48; %
